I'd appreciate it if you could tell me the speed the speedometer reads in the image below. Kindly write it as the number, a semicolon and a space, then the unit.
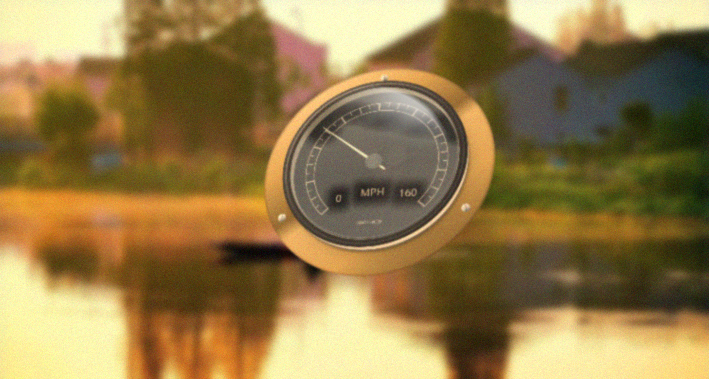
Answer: 50; mph
